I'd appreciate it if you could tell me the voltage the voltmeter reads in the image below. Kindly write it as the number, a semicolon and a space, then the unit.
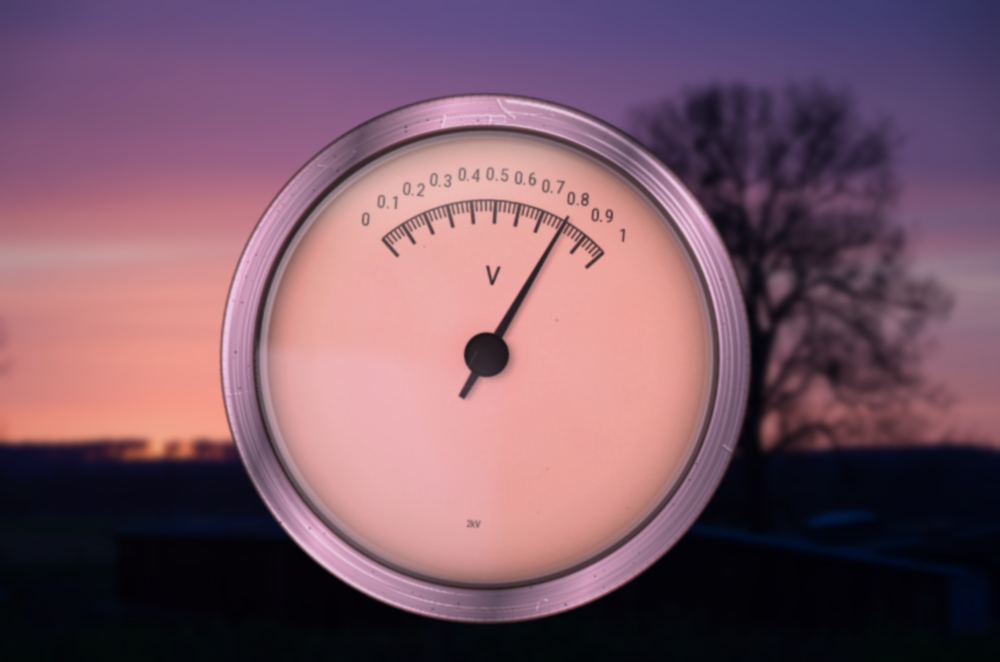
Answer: 0.8; V
